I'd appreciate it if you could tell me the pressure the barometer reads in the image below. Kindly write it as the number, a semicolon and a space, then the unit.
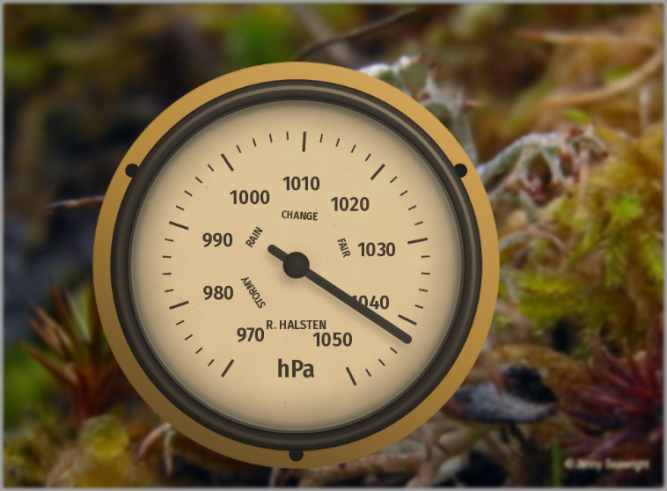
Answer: 1042; hPa
